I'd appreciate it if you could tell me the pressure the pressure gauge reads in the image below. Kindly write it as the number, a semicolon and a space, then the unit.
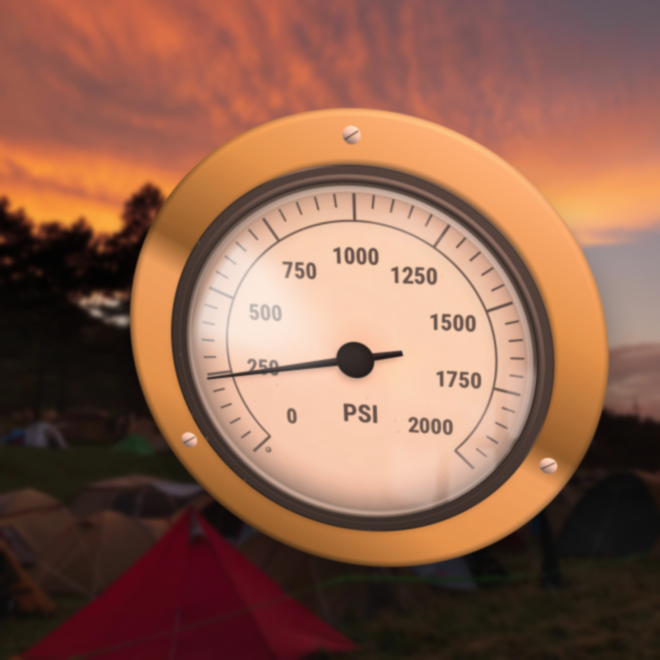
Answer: 250; psi
